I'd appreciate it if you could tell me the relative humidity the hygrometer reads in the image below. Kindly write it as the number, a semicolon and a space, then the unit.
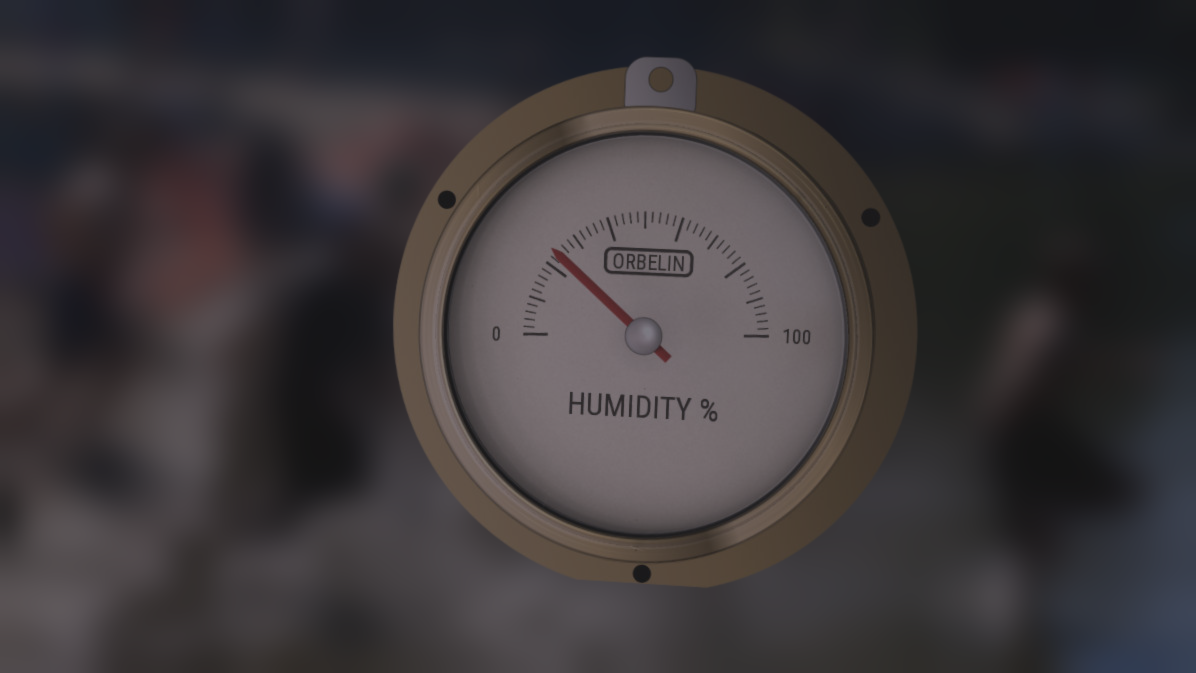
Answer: 24; %
